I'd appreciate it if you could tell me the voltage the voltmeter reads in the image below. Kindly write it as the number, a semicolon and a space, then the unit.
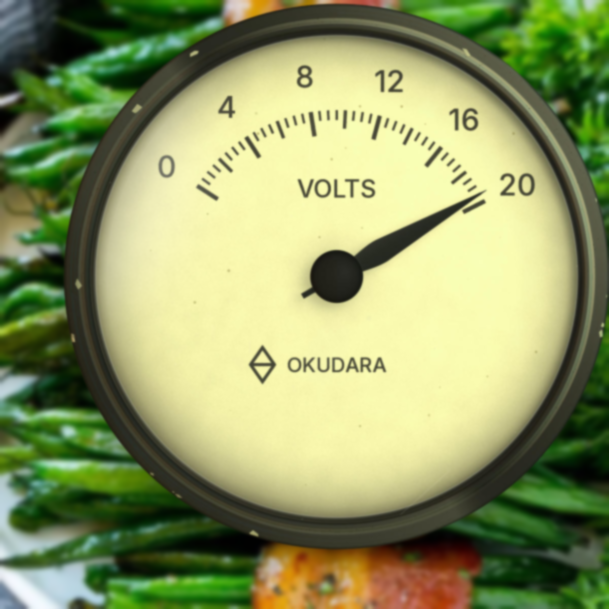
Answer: 19.5; V
